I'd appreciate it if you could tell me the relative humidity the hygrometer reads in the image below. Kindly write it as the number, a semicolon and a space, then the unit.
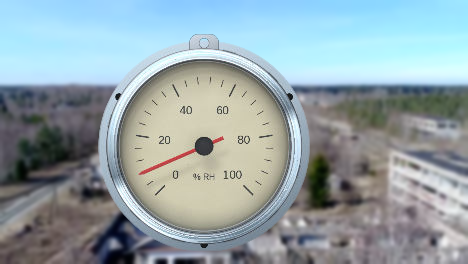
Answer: 8; %
